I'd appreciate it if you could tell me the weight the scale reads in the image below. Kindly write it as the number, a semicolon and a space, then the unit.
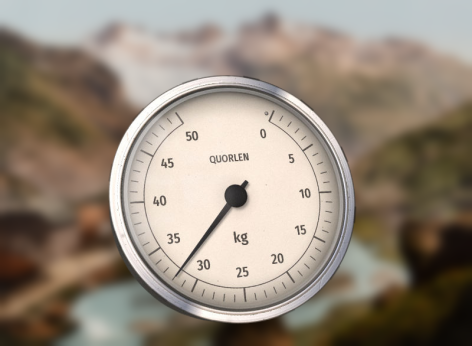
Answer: 32; kg
